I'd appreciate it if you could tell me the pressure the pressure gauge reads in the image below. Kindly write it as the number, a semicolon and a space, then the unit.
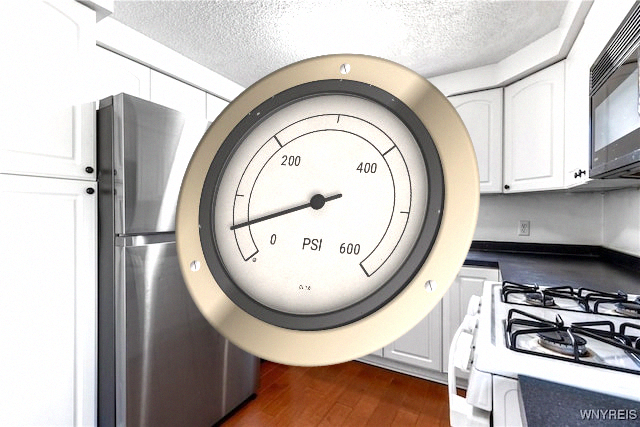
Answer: 50; psi
